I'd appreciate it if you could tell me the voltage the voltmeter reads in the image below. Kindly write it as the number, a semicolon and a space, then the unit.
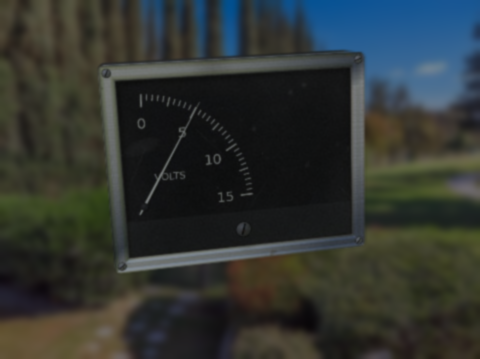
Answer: 5; V
